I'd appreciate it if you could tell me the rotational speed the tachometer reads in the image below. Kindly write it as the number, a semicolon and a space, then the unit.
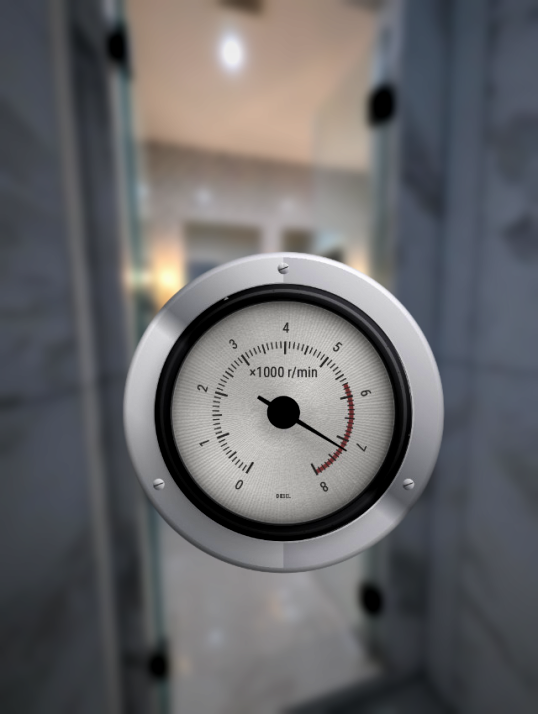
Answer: 7200; rpm
